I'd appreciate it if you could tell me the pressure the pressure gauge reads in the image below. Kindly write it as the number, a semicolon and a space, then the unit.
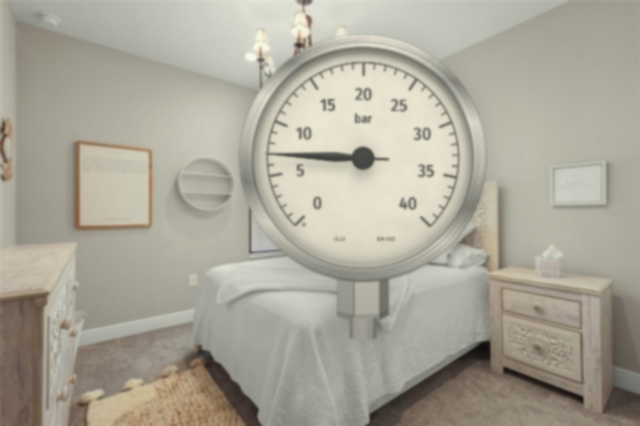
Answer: 7; bar
